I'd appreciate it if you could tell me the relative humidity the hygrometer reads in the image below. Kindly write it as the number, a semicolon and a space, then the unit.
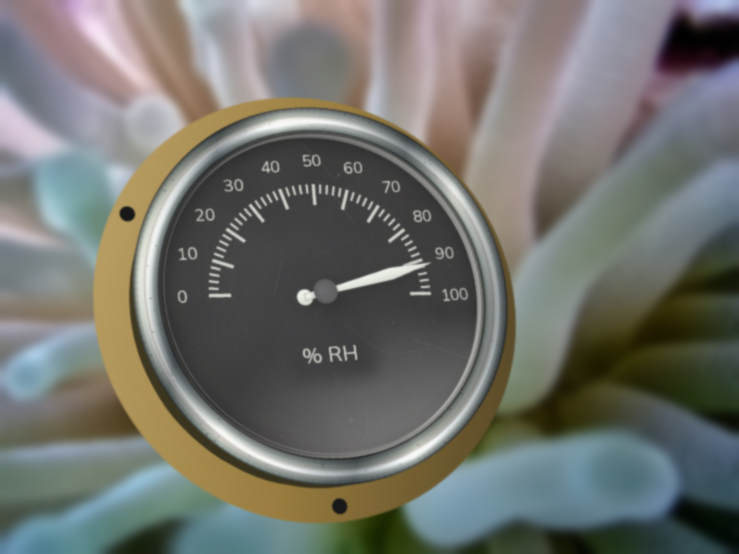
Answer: 92; %
